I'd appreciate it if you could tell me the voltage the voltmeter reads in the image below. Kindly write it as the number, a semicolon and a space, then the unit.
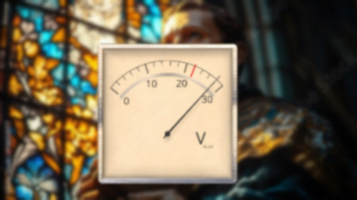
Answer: 28; V
